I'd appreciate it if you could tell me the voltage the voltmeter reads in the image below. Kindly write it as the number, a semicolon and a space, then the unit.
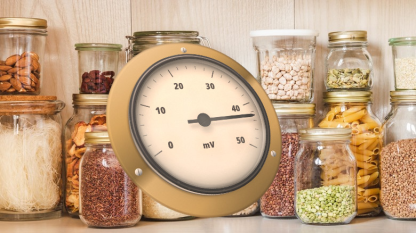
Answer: 43; mV
